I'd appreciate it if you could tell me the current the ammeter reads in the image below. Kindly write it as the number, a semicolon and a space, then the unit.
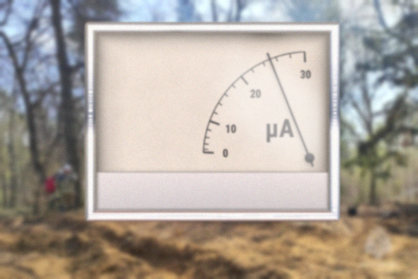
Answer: 25; µA
